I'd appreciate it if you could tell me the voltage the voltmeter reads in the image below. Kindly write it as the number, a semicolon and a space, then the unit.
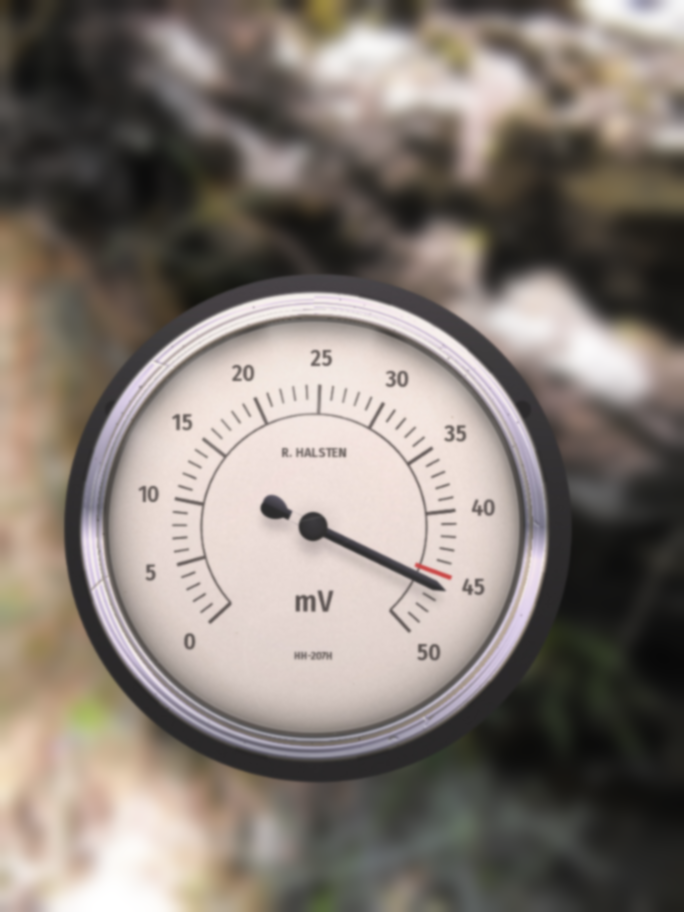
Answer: 46; mV
